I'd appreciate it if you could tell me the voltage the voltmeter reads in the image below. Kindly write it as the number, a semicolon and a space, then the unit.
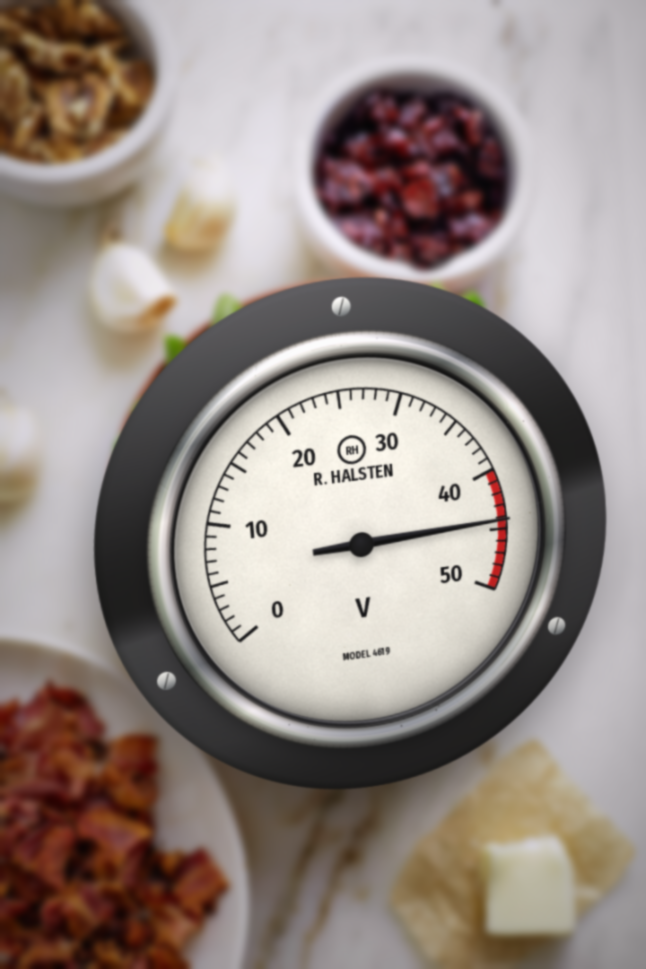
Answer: 44; V
